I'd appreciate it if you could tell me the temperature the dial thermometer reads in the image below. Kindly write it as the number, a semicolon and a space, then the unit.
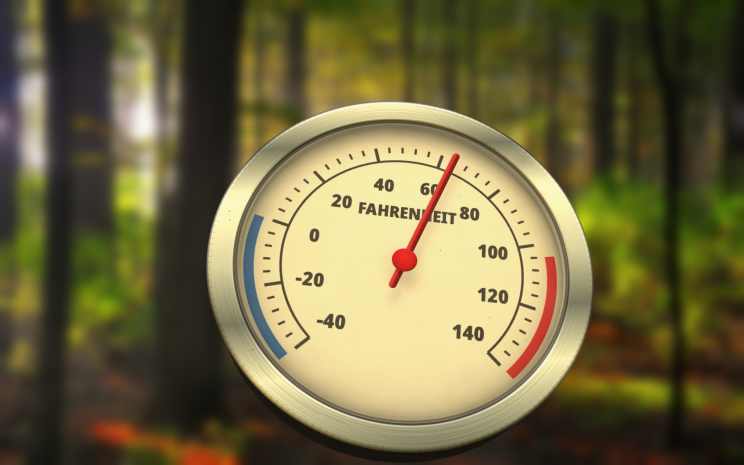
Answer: 64; °F
